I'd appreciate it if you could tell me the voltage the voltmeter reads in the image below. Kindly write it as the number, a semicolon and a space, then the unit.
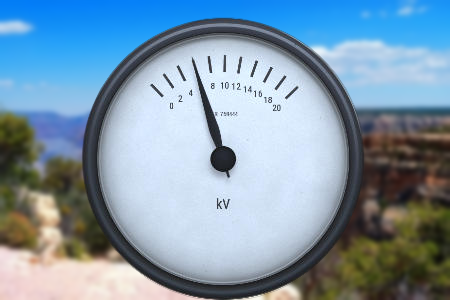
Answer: 6; kV
